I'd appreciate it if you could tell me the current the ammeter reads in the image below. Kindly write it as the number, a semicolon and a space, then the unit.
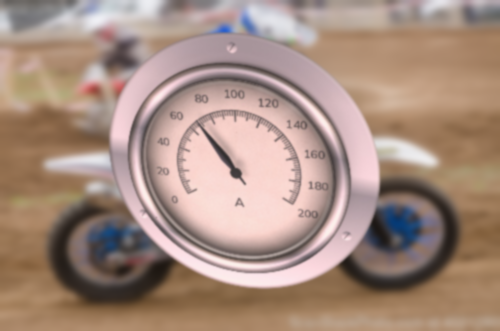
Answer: 70; A
